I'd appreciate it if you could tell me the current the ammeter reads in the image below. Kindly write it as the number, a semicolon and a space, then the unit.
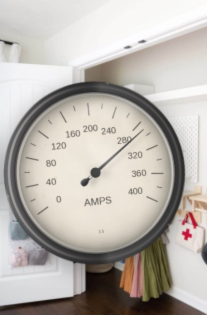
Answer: 290; A
